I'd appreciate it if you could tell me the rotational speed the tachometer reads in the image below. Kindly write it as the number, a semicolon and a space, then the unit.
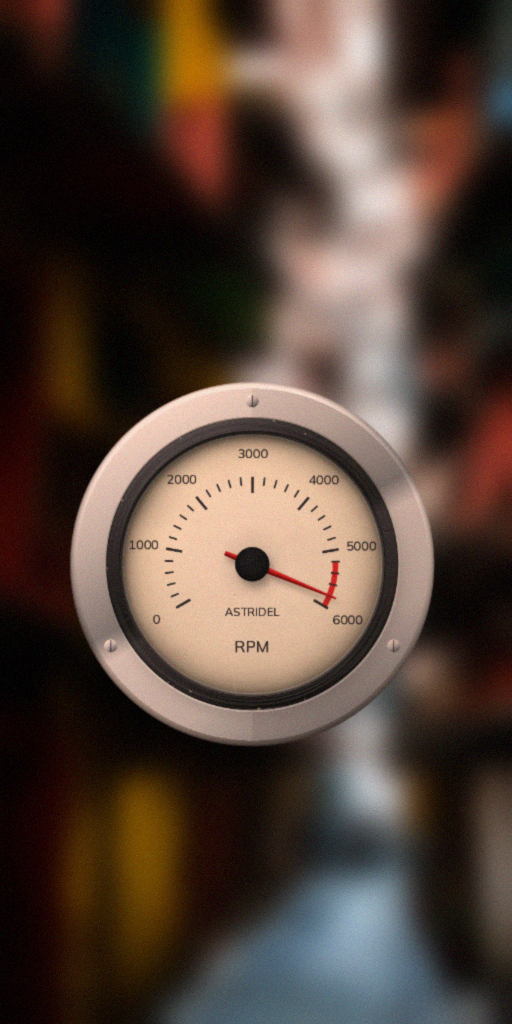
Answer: 5800; rpm
